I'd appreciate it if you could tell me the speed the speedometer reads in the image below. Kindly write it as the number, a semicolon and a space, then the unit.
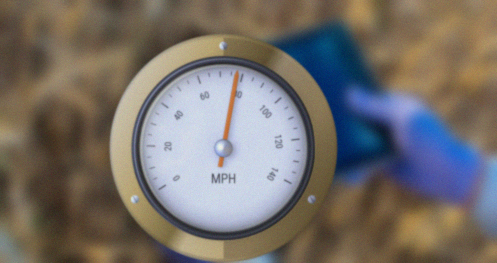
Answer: 77.5; mph
